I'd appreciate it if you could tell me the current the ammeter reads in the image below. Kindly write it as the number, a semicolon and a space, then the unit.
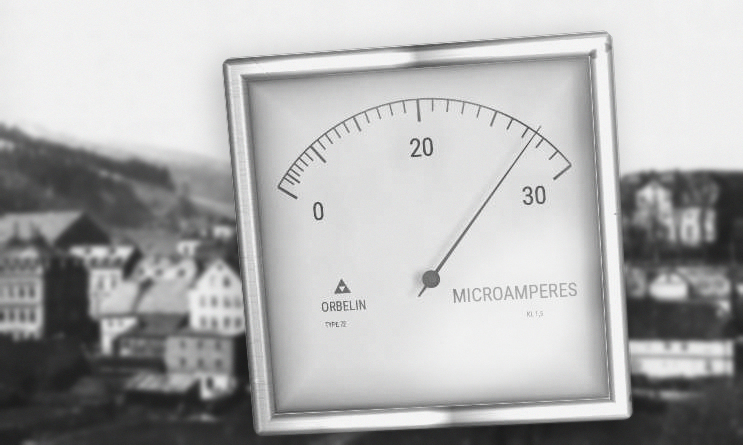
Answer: 27.5; µA
